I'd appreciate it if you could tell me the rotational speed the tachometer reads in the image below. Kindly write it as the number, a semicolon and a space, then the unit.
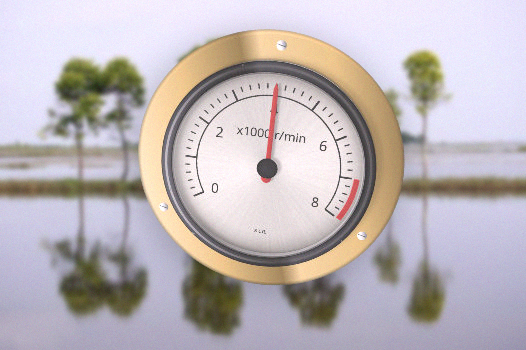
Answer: 4000; rpm
